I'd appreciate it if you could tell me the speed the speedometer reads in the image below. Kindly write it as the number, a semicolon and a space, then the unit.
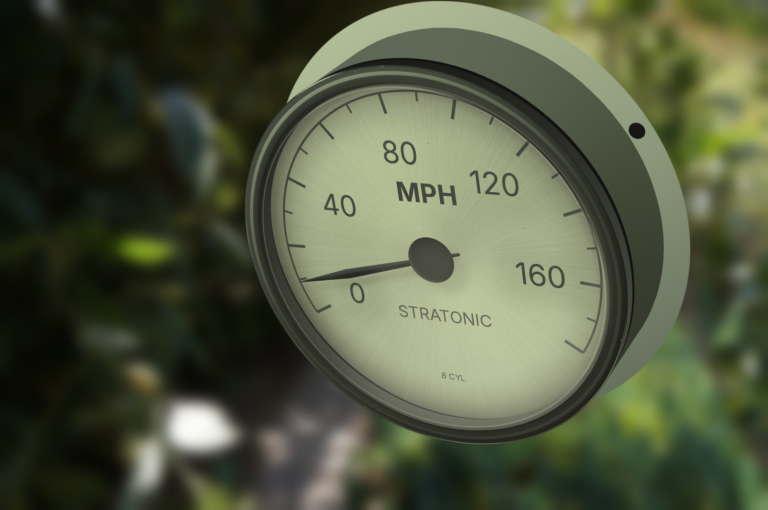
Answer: 10; mph
